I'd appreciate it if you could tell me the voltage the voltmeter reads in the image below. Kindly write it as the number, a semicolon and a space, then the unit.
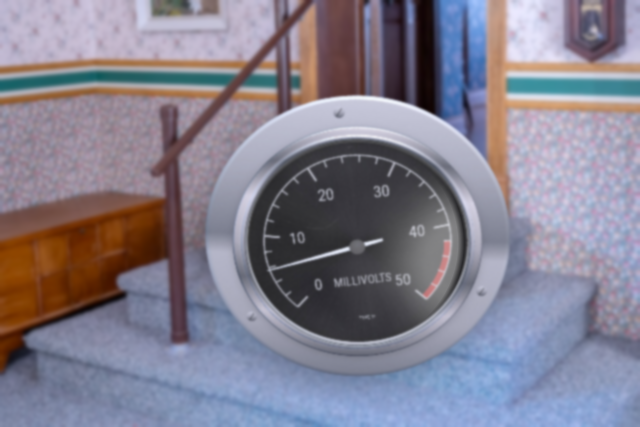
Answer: 6; mV
